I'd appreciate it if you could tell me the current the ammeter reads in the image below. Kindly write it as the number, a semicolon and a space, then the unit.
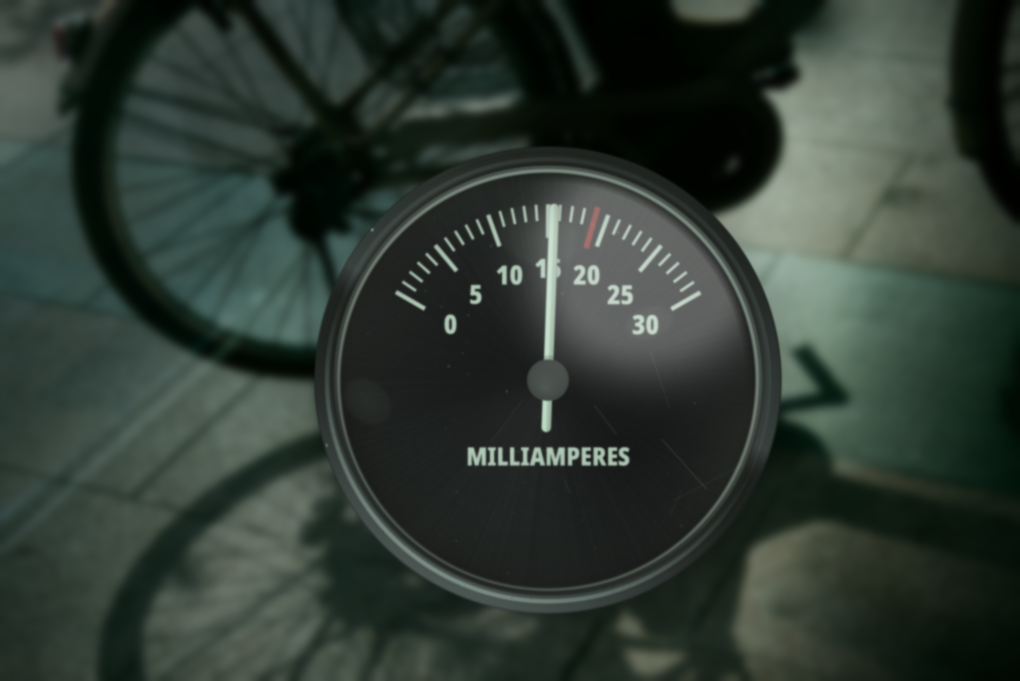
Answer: 15.5; mA
